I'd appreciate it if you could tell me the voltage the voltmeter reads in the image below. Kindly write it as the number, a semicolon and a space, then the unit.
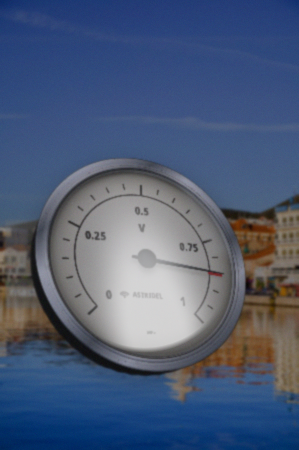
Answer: 0.85; V
